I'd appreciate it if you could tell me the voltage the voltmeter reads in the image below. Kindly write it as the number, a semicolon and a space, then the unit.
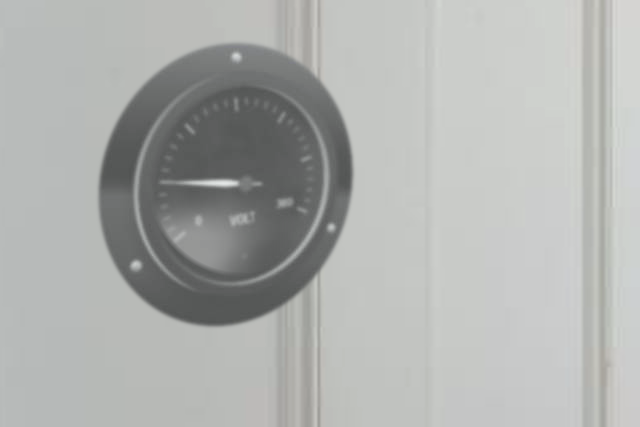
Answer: 50; V
